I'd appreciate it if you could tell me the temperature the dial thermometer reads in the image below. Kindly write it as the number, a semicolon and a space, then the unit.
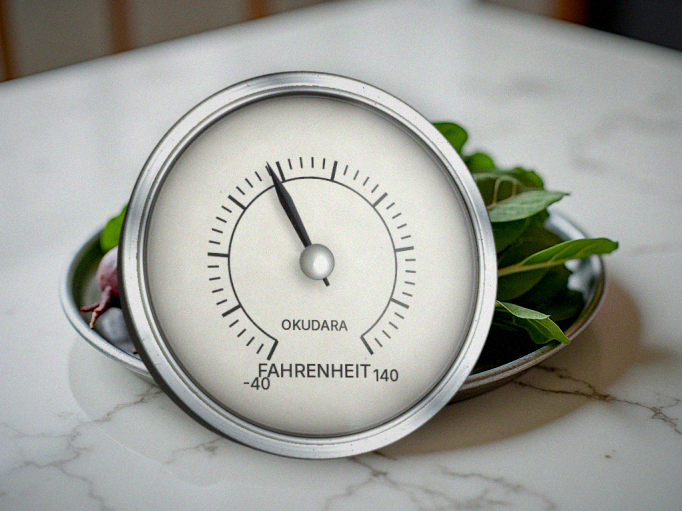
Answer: 36; °F
